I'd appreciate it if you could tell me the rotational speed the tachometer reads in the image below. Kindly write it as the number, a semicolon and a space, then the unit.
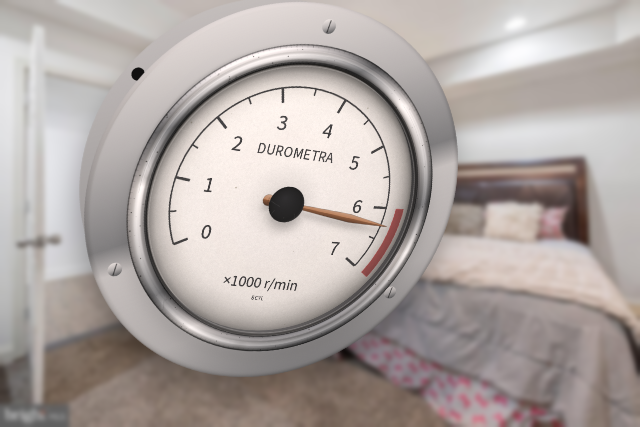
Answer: 6250; rpm
